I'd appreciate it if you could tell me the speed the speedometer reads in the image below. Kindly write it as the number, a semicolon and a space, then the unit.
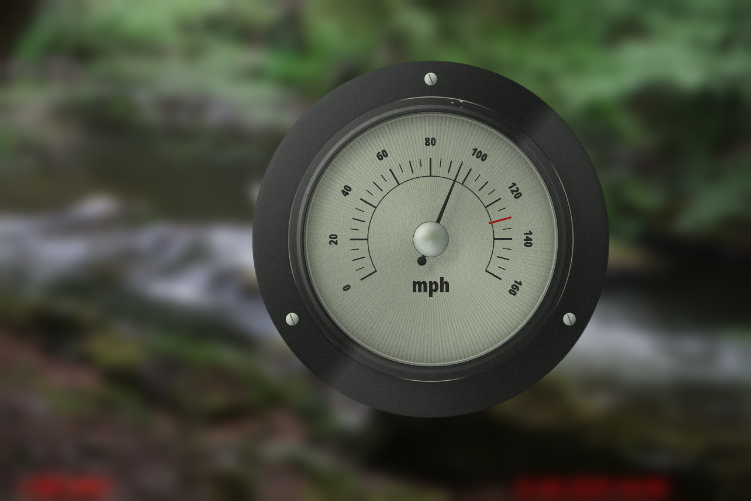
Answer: 95; mph
